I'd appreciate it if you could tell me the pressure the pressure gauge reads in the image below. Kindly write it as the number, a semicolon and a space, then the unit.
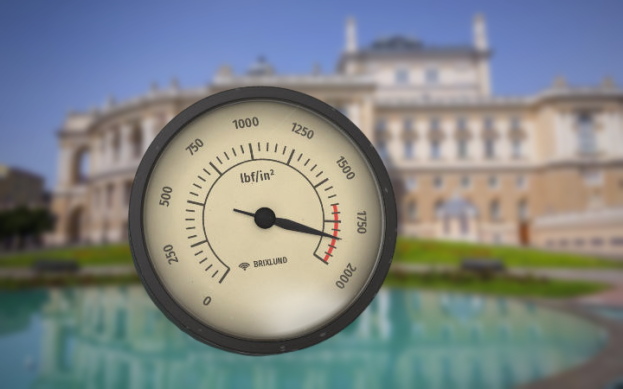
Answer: 1850; psi
